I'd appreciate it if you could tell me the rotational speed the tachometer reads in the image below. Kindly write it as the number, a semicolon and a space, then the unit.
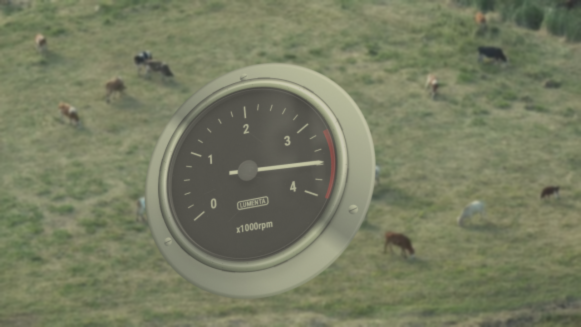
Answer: 3600; rpm
